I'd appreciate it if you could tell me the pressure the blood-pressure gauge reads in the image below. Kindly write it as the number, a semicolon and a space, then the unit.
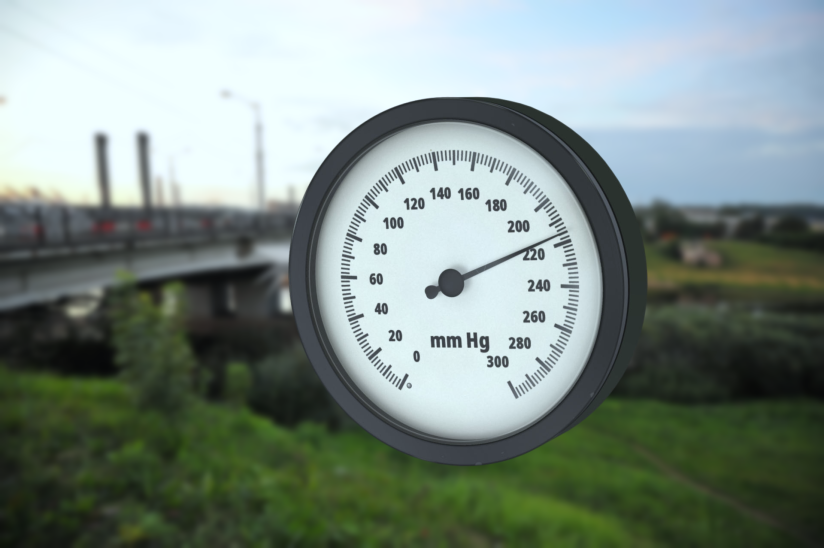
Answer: 216; mmHg
